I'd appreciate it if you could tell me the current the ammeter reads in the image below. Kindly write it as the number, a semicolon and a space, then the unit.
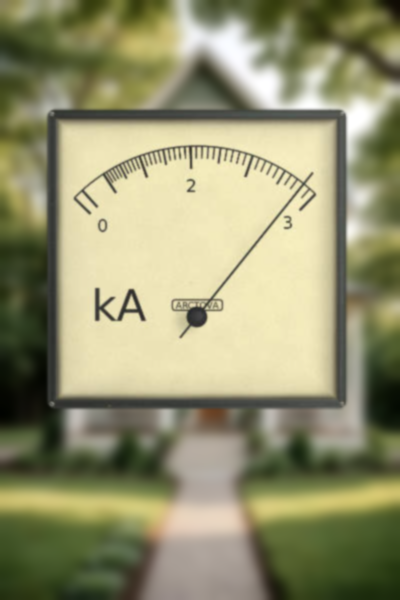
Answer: 2.9; kA
